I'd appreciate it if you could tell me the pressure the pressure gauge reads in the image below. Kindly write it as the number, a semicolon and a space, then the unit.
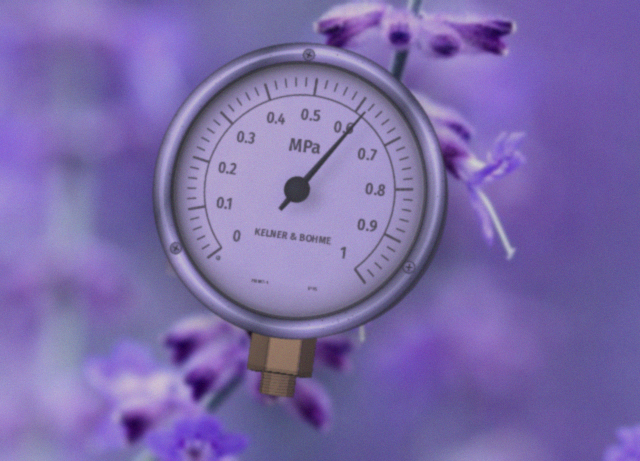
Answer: 0.62; MPa
